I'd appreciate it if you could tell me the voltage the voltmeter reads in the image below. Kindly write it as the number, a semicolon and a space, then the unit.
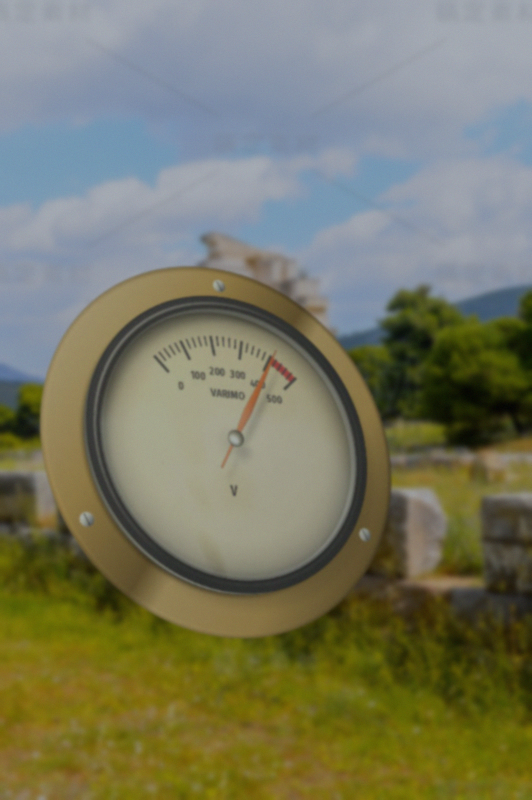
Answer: 400; V
